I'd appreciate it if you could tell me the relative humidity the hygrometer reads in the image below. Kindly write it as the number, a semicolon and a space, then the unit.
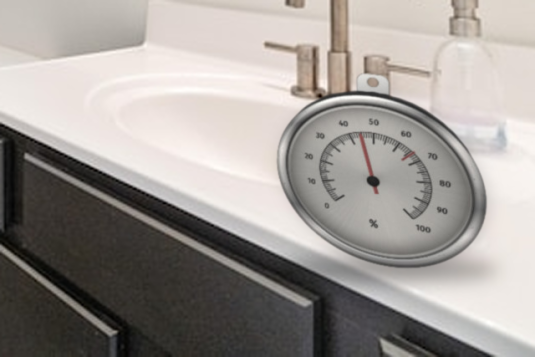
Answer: 45; %
